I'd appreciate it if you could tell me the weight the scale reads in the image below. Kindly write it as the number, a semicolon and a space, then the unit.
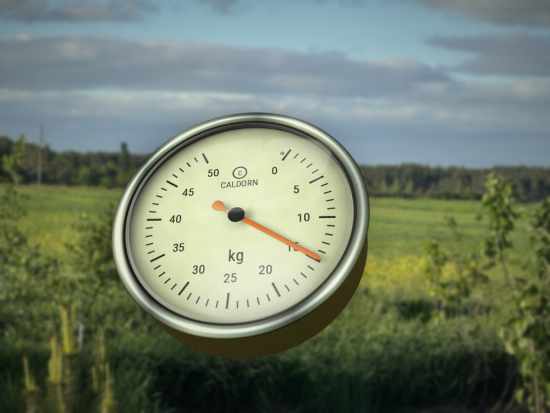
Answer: 15; kg
